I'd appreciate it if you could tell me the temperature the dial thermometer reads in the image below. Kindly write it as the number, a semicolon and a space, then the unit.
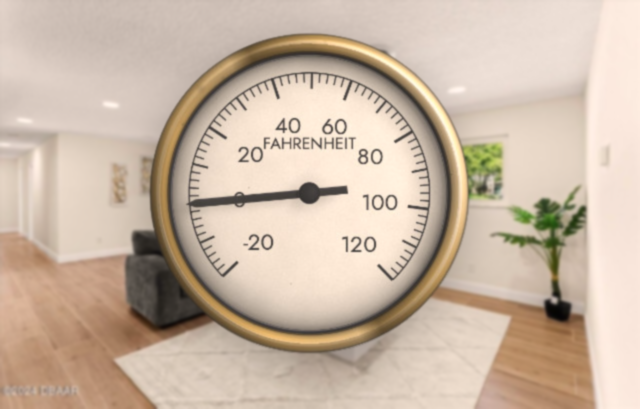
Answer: 0; °F
